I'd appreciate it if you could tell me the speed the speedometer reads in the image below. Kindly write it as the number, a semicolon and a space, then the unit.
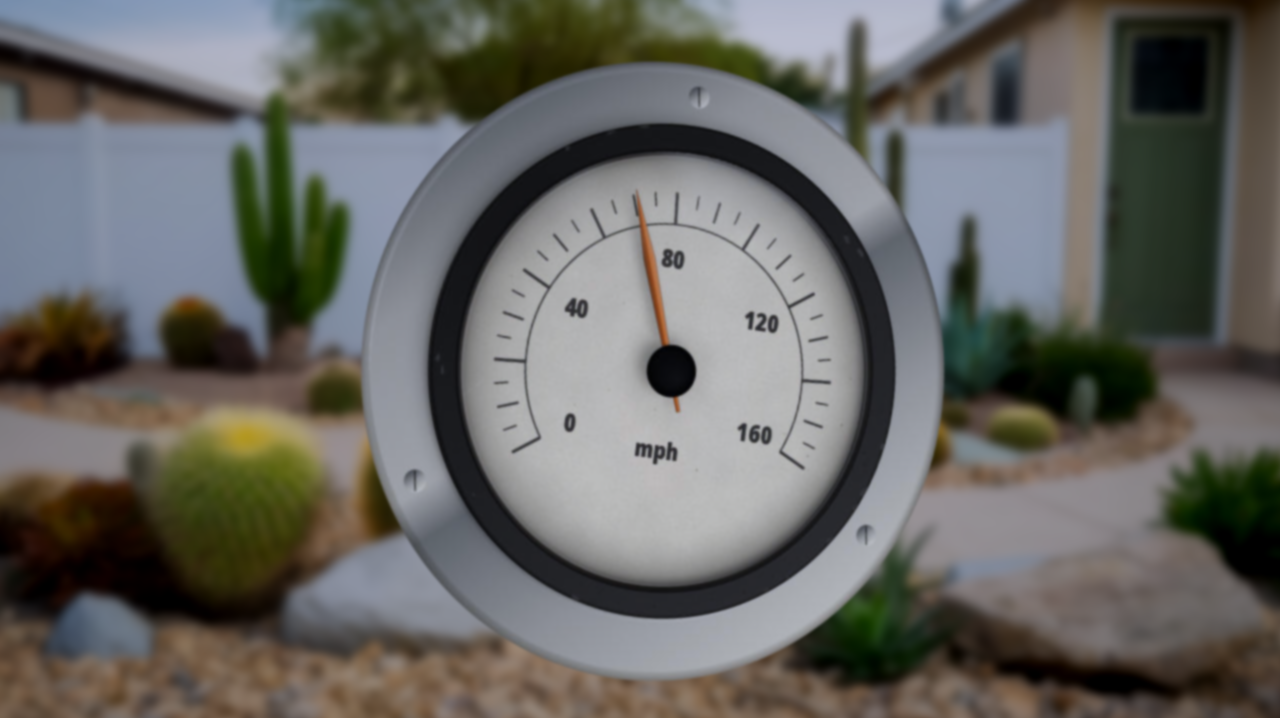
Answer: 70; mph
